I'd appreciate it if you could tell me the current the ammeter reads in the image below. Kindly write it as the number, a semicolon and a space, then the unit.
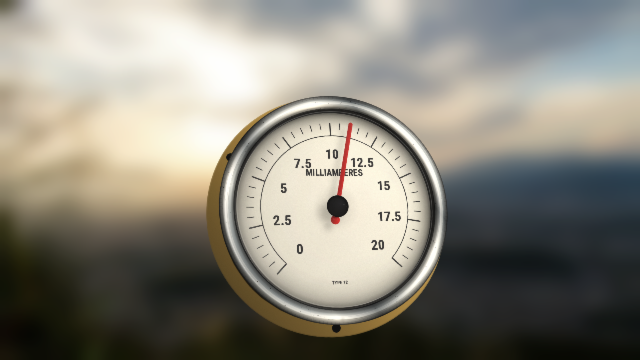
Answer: 11; mA
